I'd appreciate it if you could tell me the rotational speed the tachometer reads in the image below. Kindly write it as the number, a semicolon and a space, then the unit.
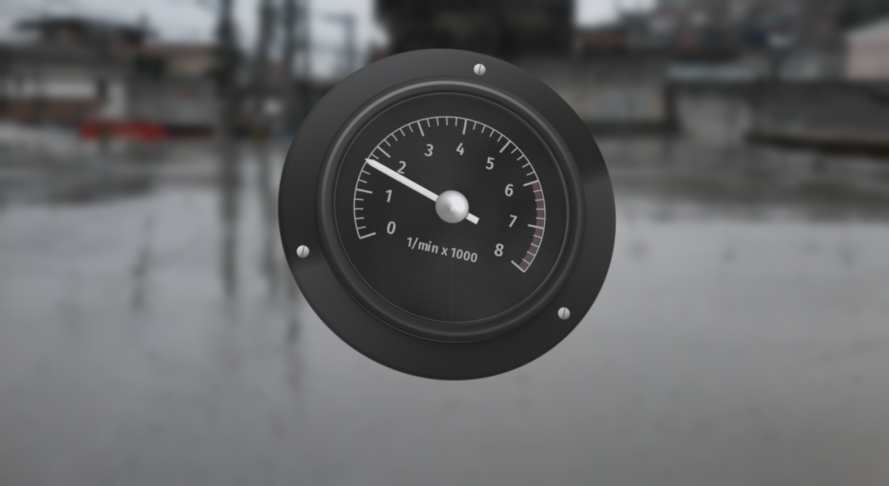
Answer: 1600; rpm
